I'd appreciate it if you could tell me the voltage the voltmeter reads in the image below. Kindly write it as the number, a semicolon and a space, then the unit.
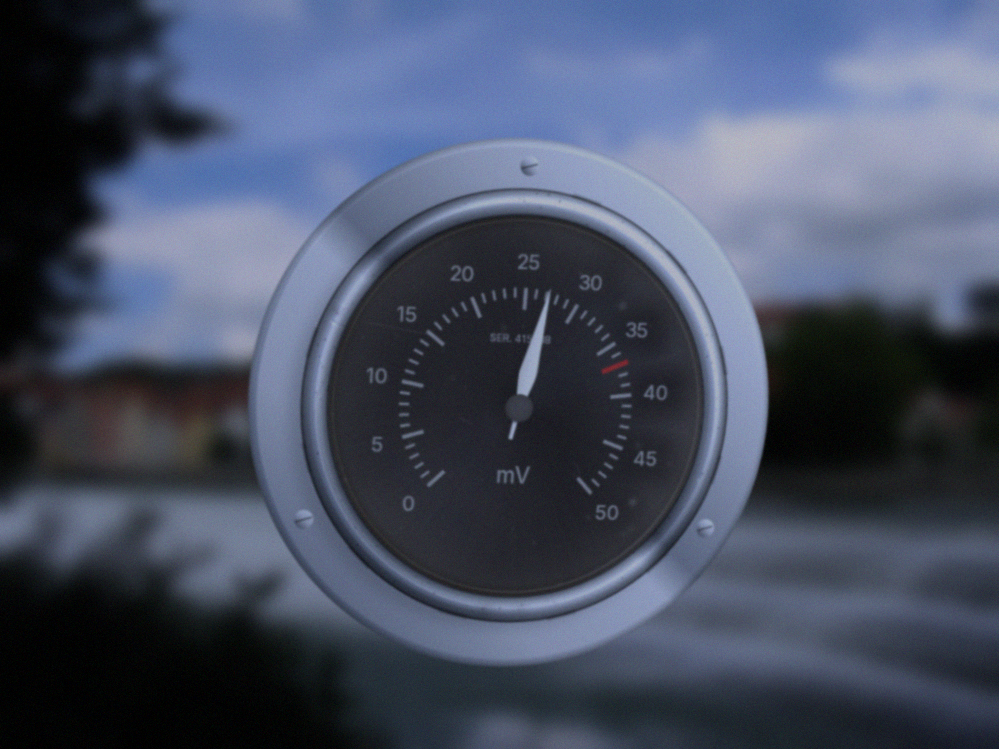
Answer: 27; mV
